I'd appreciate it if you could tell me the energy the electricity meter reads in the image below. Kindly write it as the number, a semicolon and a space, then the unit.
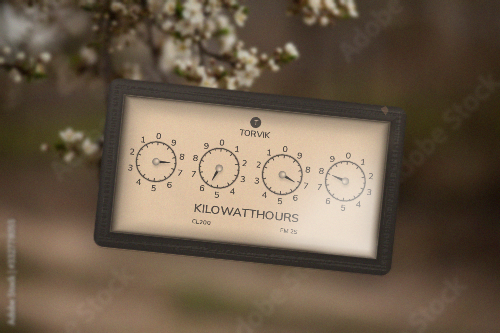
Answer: 7568; kWh
